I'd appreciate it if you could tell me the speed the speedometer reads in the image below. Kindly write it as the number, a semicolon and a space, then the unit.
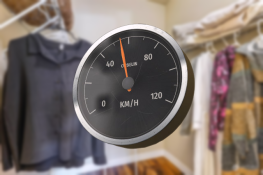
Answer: 55; km/h
